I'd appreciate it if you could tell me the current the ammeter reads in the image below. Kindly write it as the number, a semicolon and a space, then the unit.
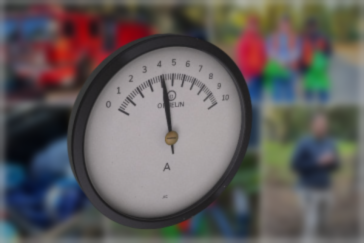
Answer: 4; A
